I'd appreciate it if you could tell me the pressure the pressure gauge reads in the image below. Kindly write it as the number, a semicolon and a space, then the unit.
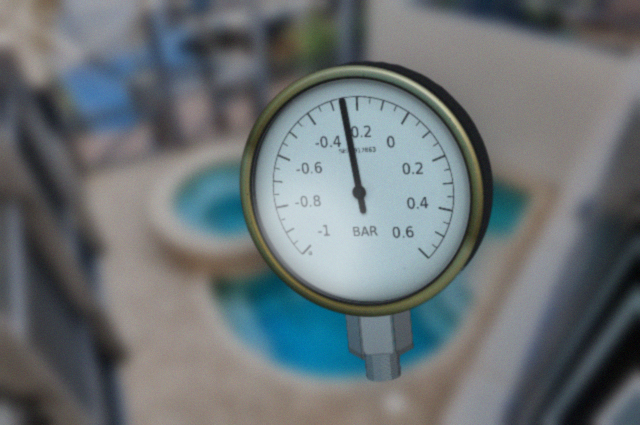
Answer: -0.25; bar
